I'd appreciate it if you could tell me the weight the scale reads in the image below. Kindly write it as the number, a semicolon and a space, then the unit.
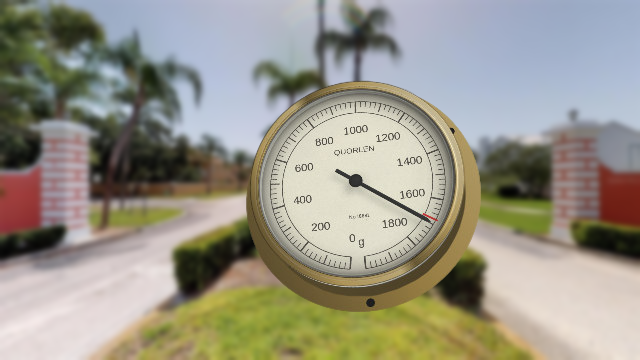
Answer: 1700; g
